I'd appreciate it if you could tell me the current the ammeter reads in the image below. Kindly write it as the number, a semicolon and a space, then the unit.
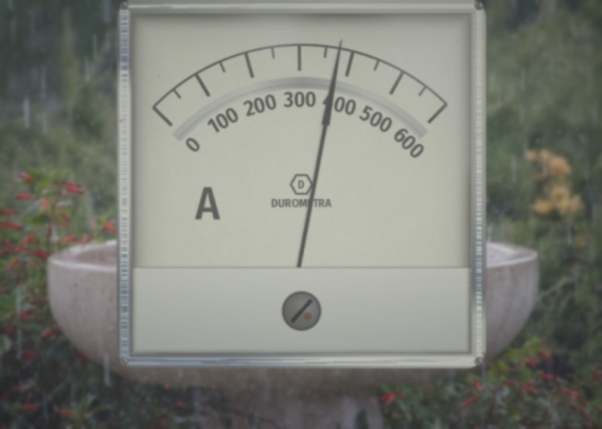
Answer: 375; A
